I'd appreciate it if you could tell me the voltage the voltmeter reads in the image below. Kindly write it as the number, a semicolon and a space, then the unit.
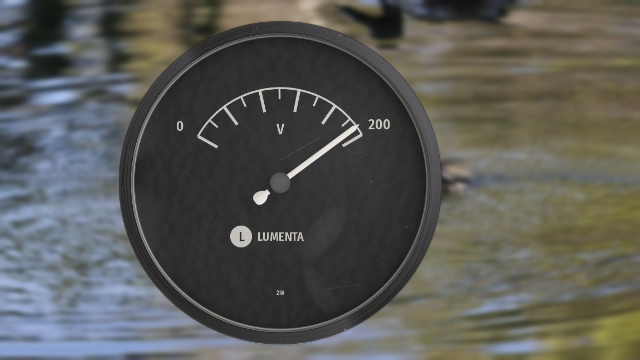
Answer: 190; V
